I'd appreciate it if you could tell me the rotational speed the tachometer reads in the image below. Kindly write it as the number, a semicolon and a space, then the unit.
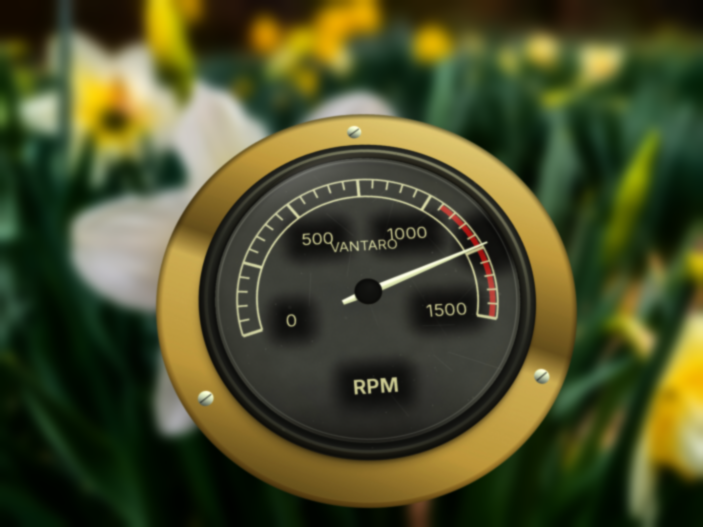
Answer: 1250; rpm
